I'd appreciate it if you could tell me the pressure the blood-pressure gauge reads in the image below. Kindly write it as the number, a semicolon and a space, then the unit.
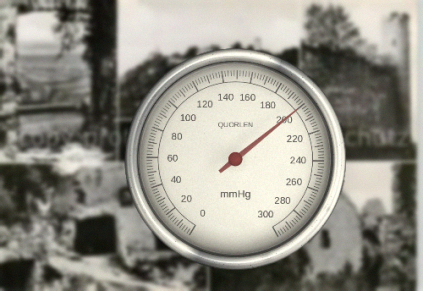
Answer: 200; mmHg
